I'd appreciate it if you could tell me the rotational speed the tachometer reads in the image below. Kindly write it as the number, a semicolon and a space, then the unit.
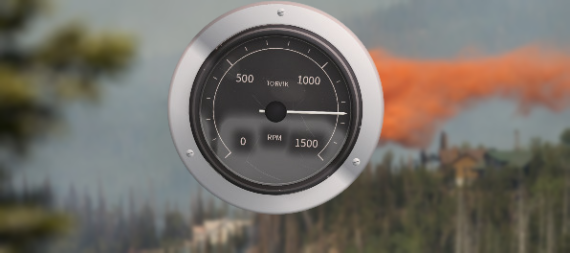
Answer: 1250; rpm
